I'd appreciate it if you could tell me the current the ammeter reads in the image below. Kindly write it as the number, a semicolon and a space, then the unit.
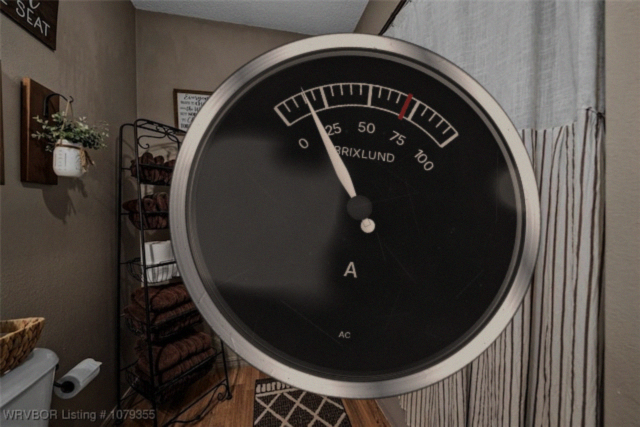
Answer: 15; A
